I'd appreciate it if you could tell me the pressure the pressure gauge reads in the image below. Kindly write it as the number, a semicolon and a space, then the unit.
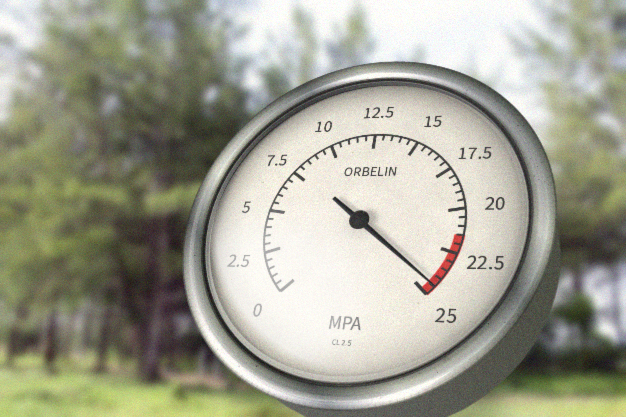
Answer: 24.5; MPa
